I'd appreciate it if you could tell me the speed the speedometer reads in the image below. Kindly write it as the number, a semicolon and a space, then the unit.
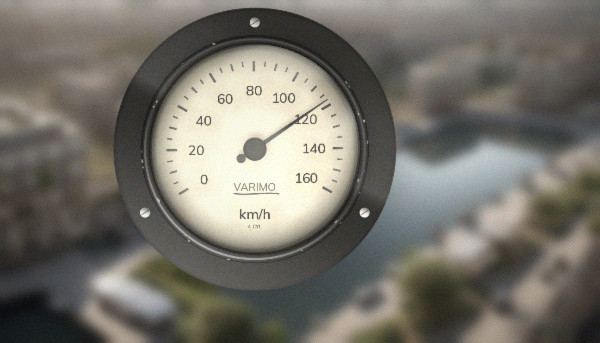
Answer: 117.5; km/h
